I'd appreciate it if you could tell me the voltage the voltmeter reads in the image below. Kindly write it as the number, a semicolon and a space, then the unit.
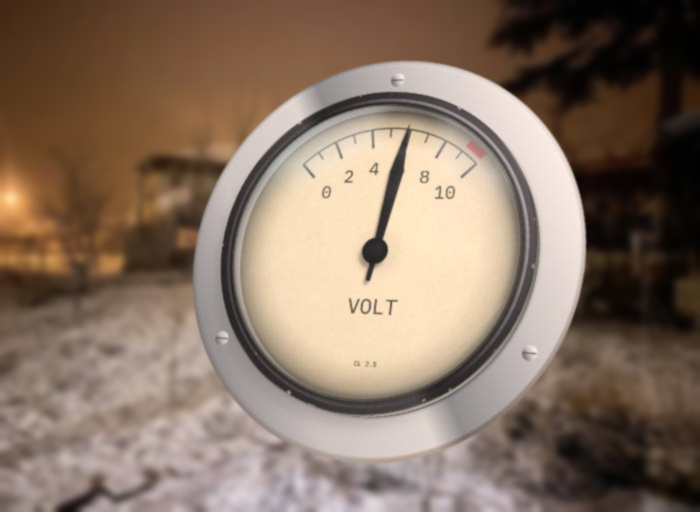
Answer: 6; V
